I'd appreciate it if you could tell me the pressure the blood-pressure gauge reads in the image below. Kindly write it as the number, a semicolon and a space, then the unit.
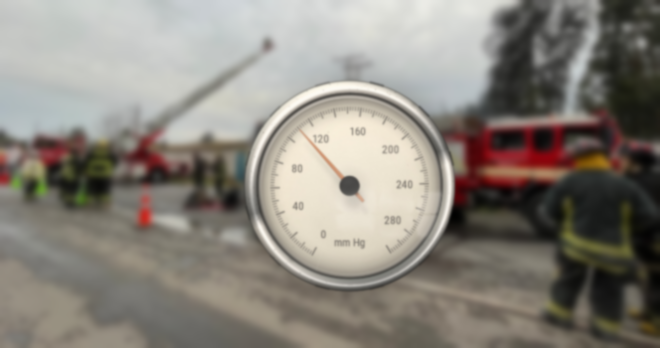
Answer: 110; mmHg
